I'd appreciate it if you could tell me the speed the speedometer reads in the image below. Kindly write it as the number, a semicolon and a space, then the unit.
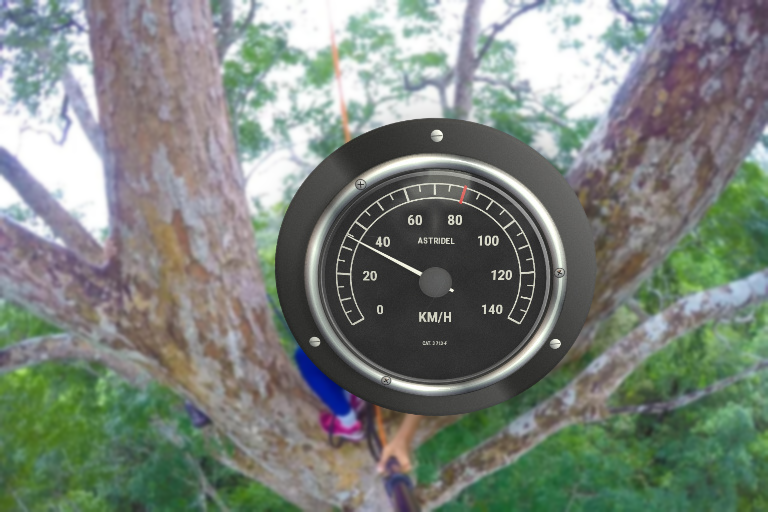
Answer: 35; km/h
